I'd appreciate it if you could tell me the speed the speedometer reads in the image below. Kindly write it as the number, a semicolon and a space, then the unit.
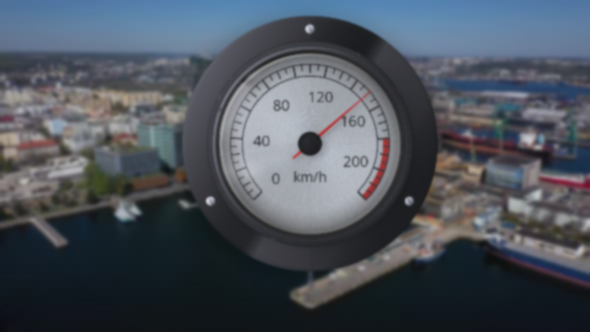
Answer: 150; km/h
